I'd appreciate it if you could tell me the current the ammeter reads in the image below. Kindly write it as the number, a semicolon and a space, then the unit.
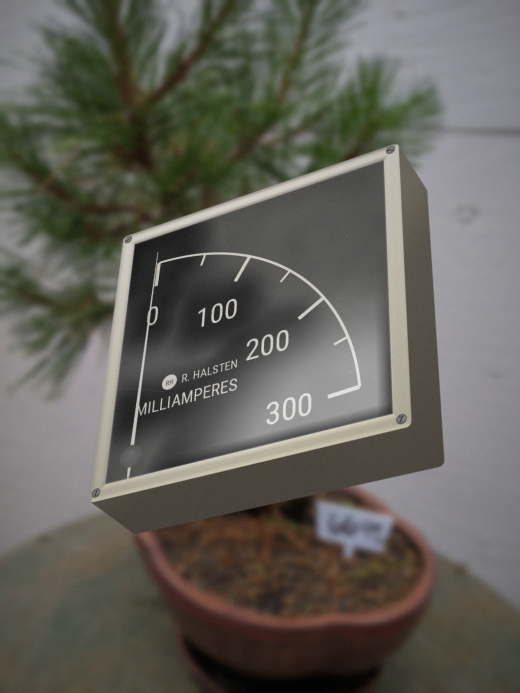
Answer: 0; mA
